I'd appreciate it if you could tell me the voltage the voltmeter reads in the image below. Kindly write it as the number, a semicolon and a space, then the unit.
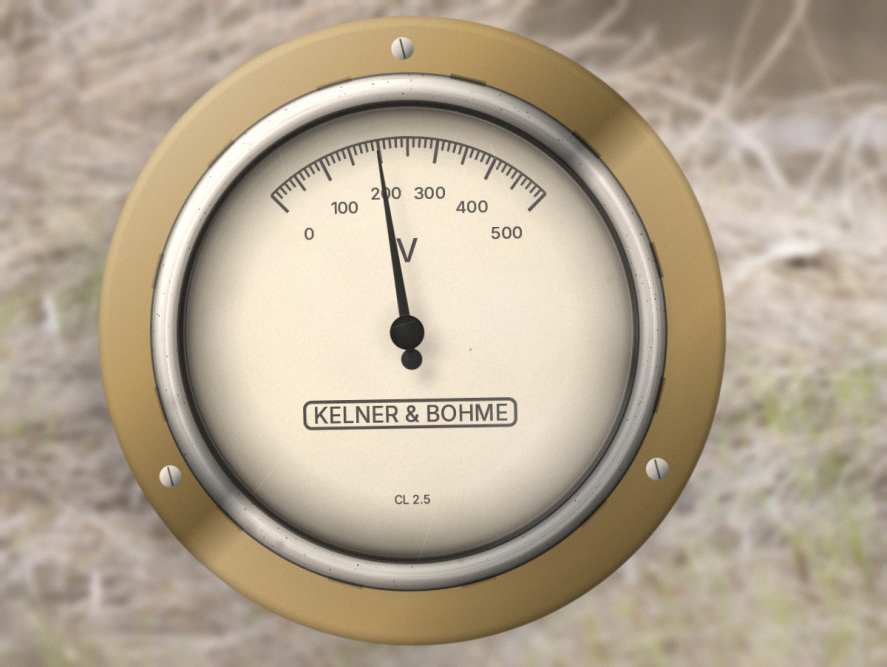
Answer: 200; V
